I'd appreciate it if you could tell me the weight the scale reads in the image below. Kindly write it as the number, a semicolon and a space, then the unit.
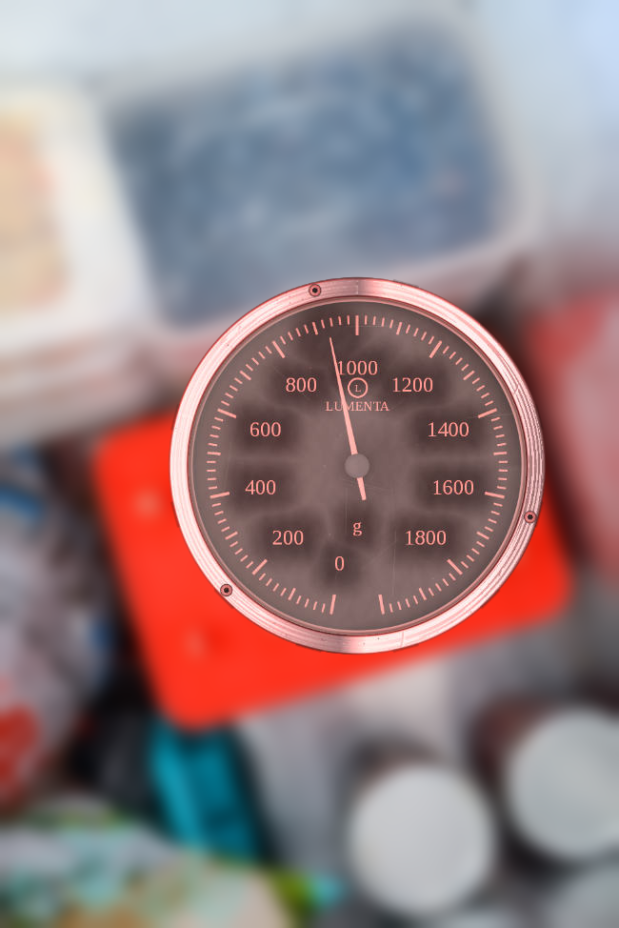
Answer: 930; g
